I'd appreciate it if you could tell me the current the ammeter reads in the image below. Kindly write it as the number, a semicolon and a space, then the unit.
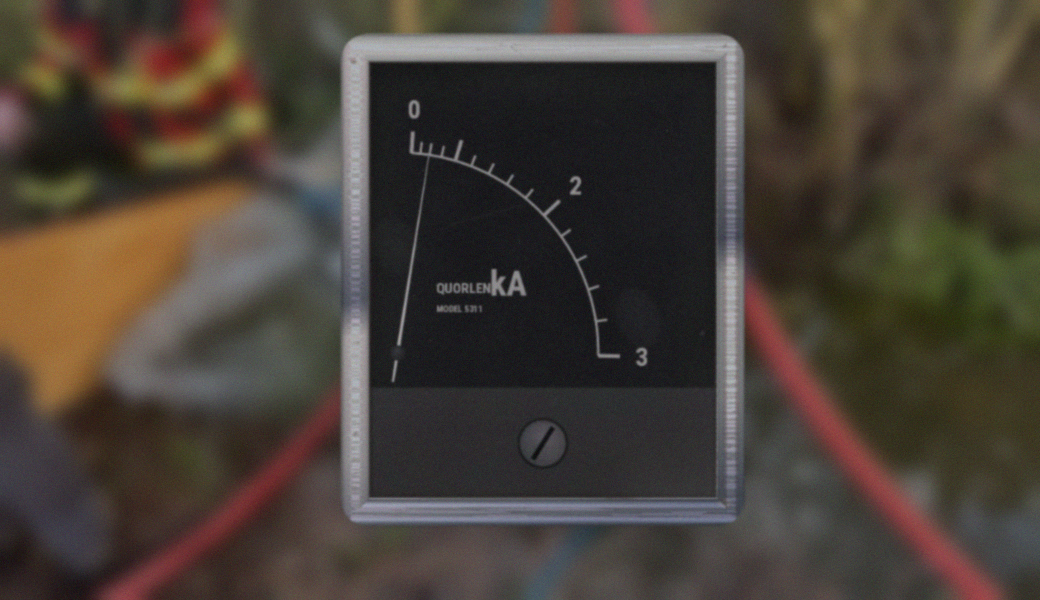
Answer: 0.6; kA
